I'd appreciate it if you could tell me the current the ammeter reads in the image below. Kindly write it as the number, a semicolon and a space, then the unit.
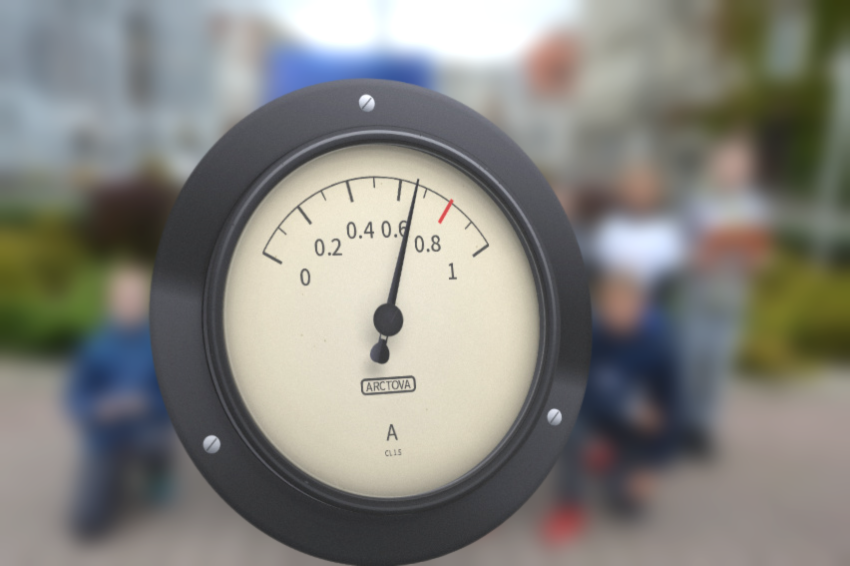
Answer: 0.65; A
